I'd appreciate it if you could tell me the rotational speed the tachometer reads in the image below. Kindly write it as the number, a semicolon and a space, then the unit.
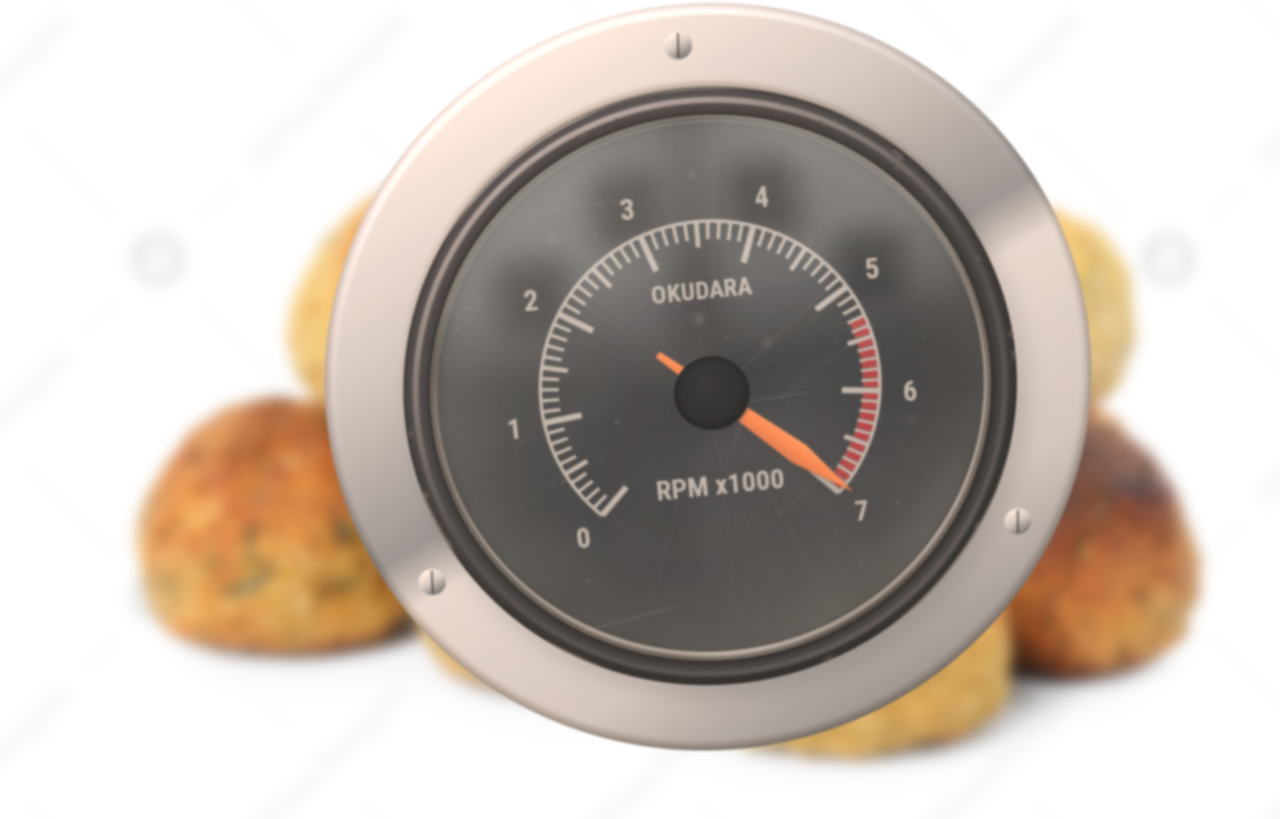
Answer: 6900; rpm
